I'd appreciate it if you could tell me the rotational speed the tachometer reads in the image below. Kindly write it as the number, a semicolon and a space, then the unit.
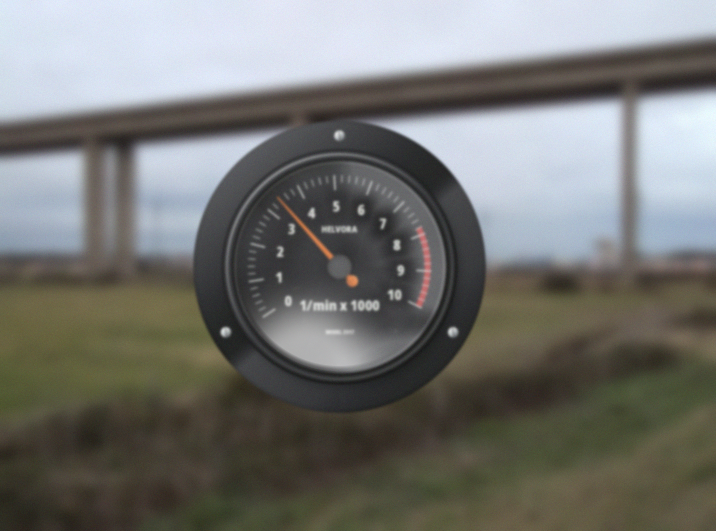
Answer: 3400; rpm
